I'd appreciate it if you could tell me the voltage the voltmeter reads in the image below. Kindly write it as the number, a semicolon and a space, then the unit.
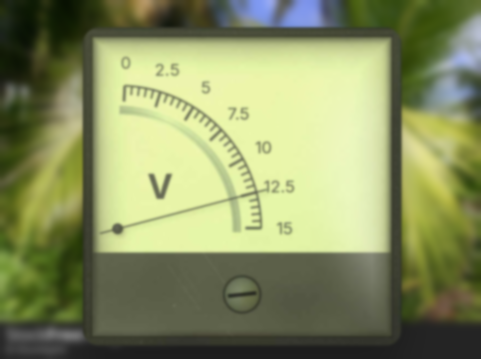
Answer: 12.5; V
